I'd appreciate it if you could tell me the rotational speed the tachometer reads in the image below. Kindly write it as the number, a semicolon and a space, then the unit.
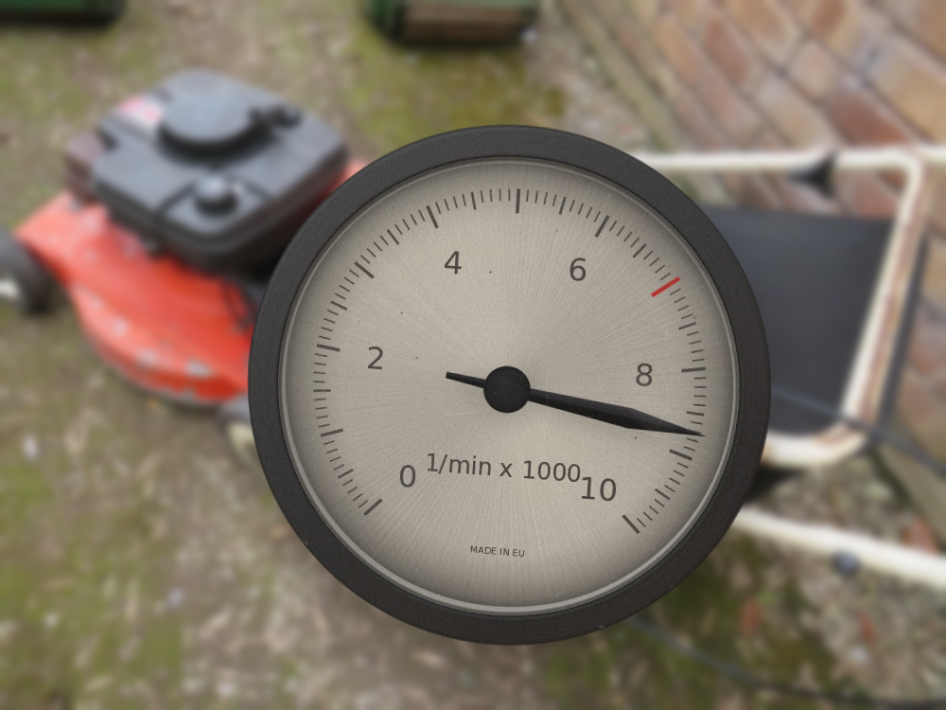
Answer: 8700; rpm
